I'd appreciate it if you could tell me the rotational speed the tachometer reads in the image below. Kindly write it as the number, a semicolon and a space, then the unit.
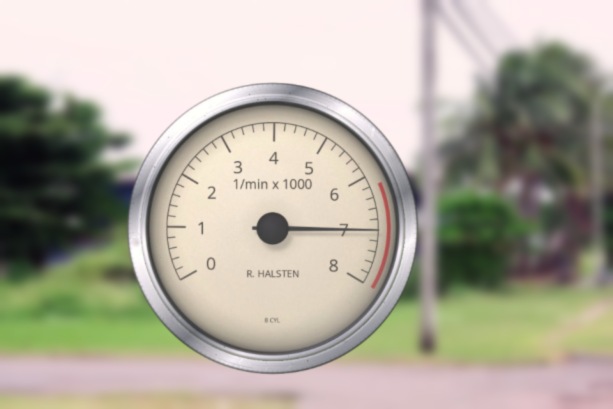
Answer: 7000; rpm
